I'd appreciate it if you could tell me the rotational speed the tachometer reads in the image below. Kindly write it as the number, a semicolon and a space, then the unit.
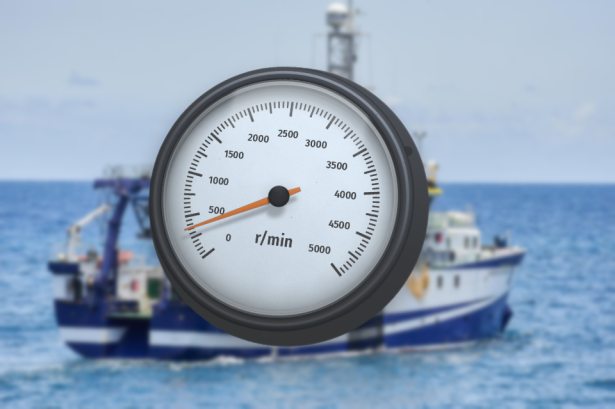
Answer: 350; rpm
